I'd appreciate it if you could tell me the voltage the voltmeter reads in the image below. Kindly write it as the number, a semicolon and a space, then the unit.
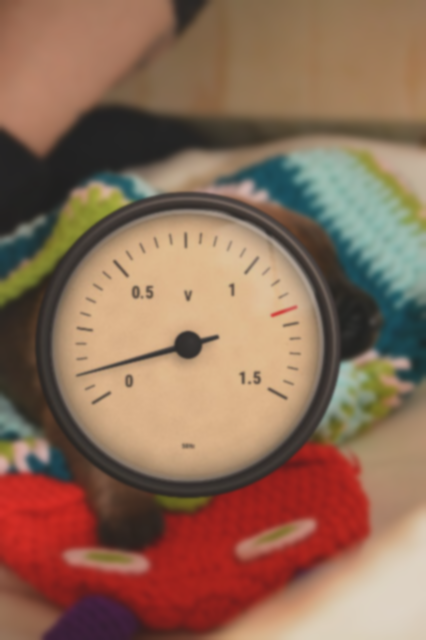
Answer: 0.1; V
